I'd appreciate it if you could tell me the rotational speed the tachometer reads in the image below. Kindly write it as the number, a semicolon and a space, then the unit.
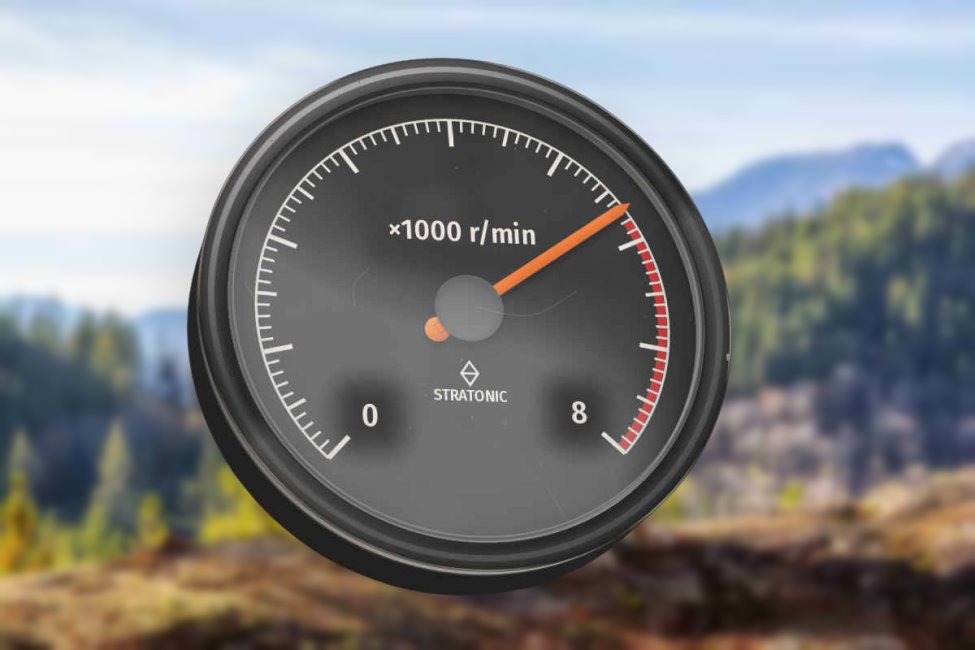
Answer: 5700; rpm
